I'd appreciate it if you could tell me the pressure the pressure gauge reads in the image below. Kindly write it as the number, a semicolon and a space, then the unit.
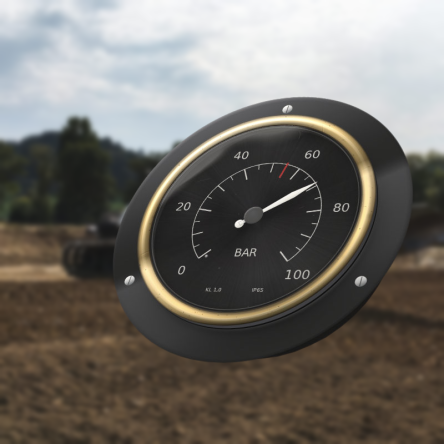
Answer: 70; bar
